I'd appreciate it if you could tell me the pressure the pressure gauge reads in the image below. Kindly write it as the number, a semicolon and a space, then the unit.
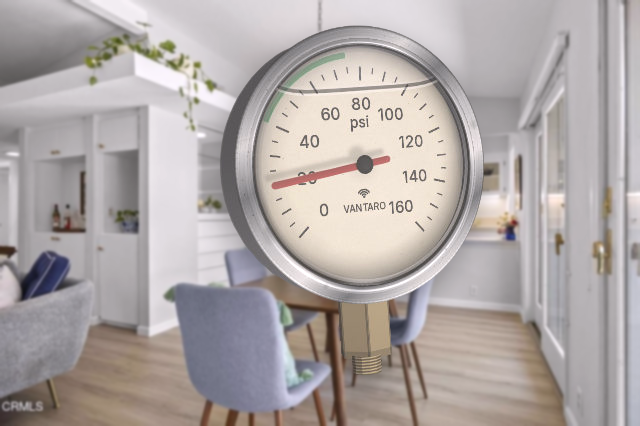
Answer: 20; psi
